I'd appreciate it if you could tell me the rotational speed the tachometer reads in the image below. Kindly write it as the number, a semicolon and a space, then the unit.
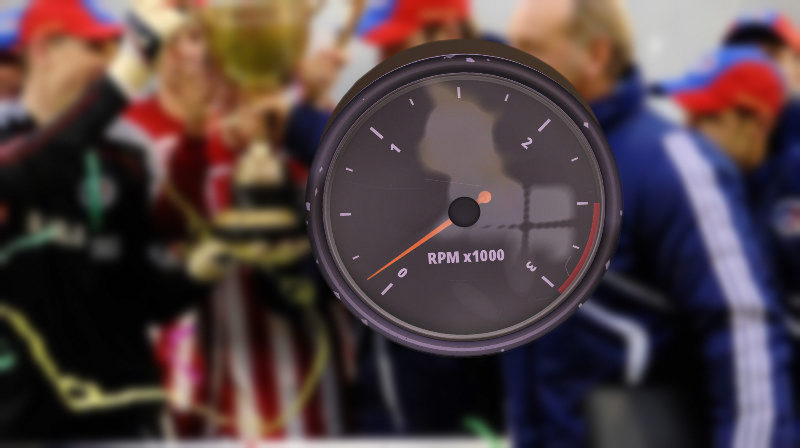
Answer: 125; rpm
